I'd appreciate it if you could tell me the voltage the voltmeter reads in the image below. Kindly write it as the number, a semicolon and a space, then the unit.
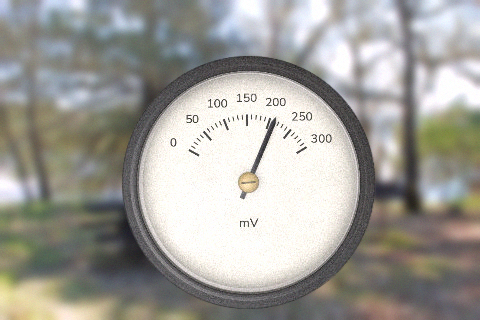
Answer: 210; mV
